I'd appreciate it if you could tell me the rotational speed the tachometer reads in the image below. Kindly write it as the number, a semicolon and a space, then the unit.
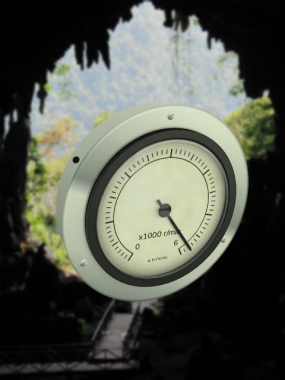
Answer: 5800; rpm
